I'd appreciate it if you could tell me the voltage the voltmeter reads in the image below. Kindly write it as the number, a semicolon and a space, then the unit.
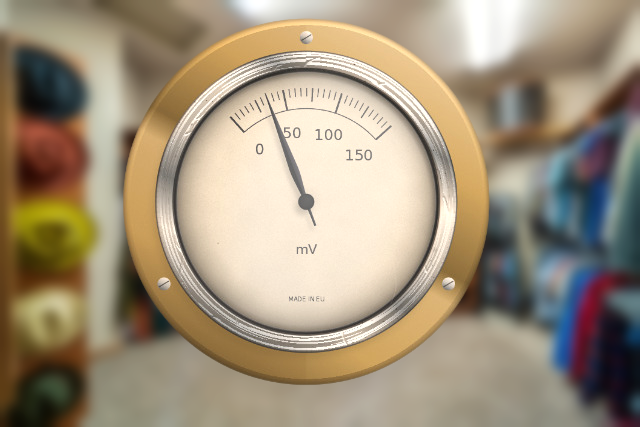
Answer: 35; mV
